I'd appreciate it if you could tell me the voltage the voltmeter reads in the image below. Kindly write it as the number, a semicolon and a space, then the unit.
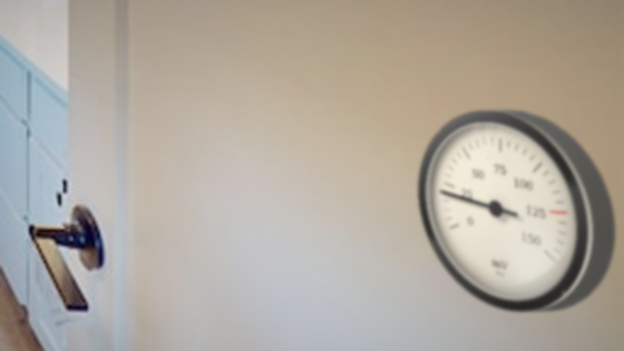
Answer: 20; mV
